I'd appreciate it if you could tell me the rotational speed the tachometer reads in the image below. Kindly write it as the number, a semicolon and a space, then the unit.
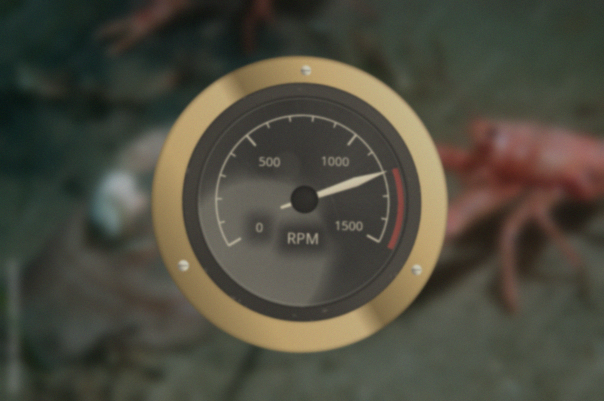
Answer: 1200; rpm
